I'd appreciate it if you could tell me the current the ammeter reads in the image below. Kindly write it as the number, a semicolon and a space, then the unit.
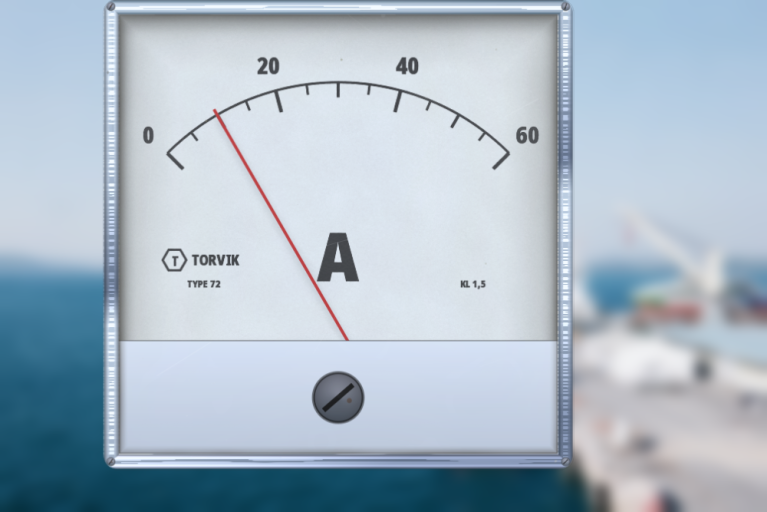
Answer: 10; A
